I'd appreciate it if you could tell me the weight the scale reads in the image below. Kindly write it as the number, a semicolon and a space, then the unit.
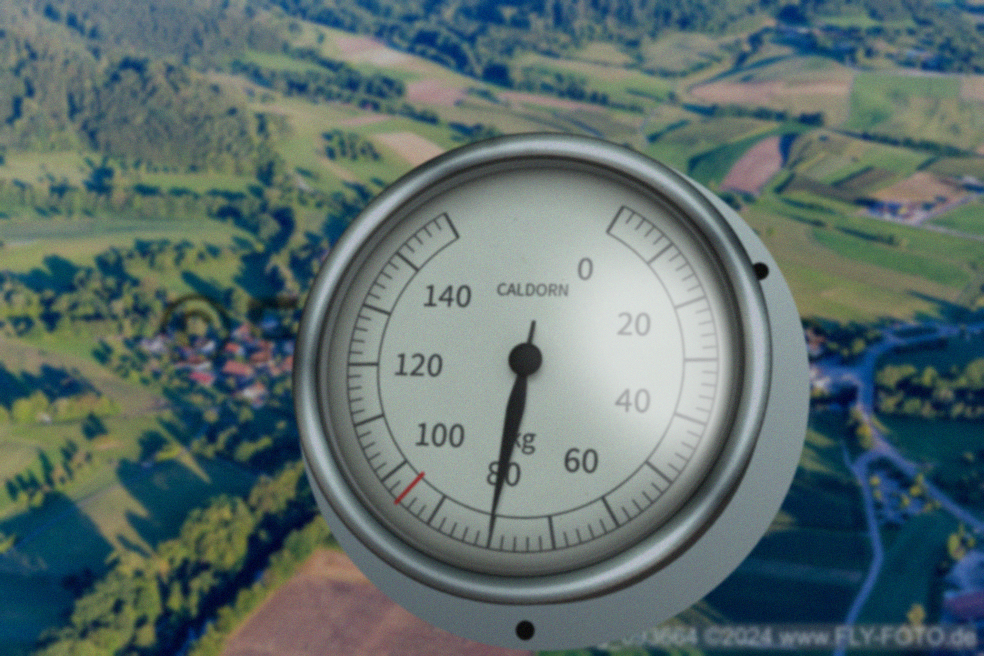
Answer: 80; kg
